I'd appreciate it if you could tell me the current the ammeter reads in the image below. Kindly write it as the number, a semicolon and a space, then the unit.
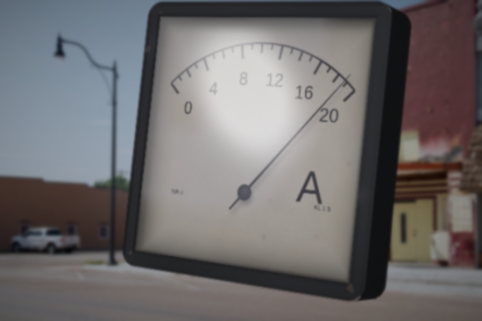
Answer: 19; A
